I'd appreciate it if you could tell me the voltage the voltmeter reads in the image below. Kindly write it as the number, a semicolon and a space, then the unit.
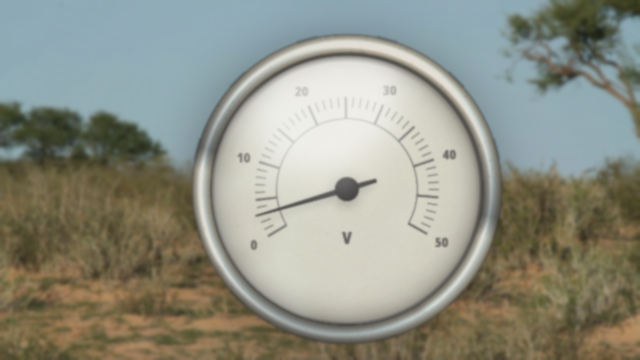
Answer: 3; V
